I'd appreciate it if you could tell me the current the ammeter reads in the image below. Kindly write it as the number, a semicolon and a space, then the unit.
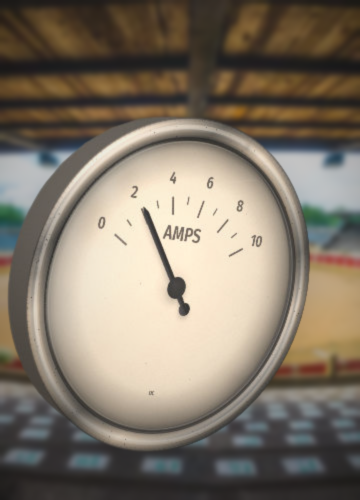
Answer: 2; A
